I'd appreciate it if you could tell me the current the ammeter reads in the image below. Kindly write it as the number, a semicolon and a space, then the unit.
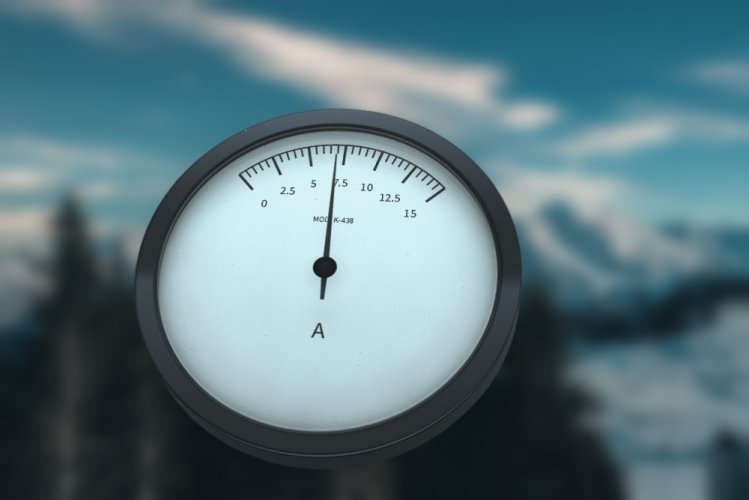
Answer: 7; A
